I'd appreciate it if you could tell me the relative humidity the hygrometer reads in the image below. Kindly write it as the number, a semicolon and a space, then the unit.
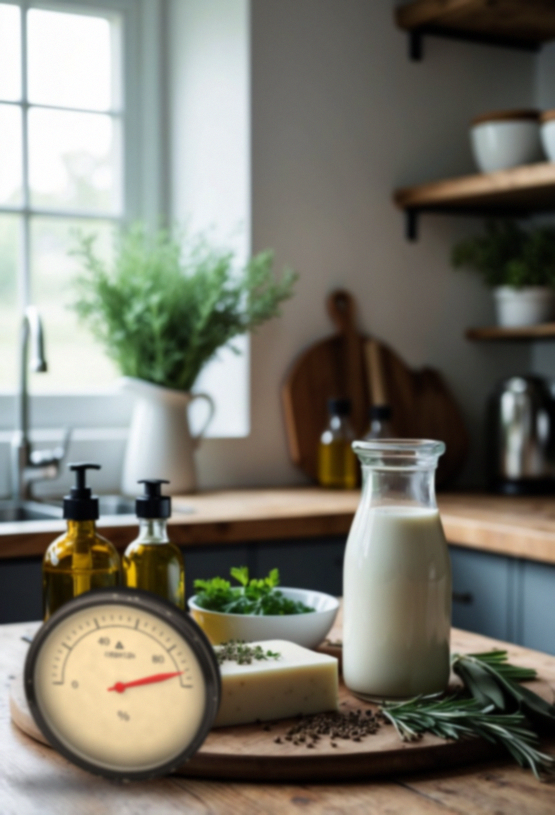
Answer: 92; %
